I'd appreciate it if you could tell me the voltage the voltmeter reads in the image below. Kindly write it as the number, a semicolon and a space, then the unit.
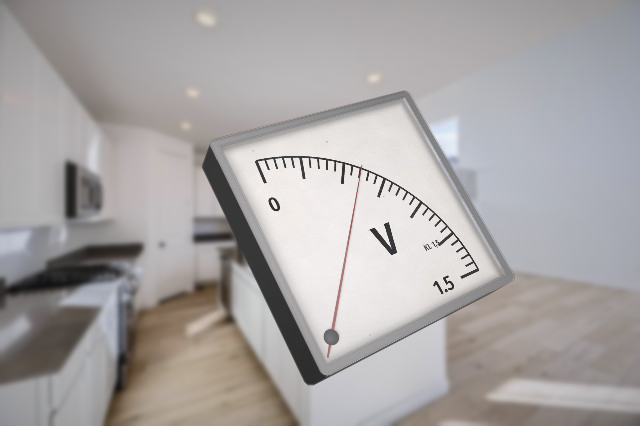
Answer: 0.6; V
